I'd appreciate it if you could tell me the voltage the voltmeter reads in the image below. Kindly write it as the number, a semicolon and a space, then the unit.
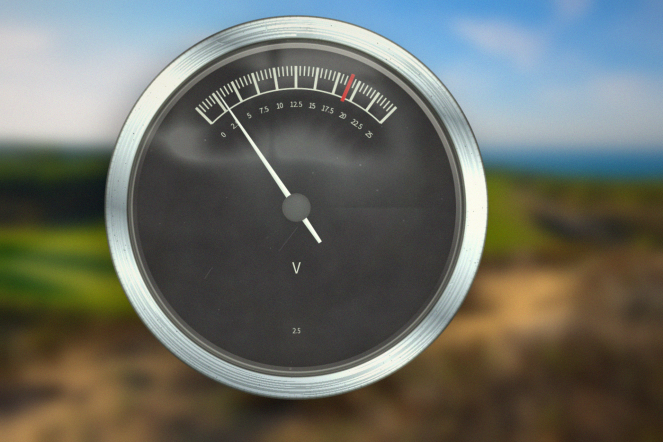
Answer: 3; V
